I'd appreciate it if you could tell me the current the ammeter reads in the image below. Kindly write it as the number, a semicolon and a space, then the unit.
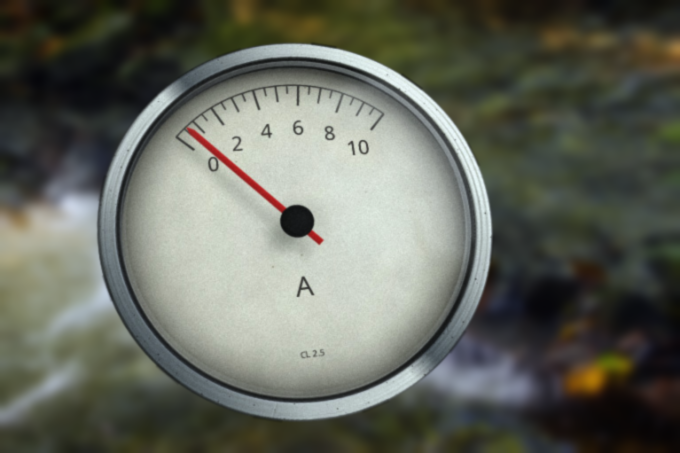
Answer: 0.5; A
